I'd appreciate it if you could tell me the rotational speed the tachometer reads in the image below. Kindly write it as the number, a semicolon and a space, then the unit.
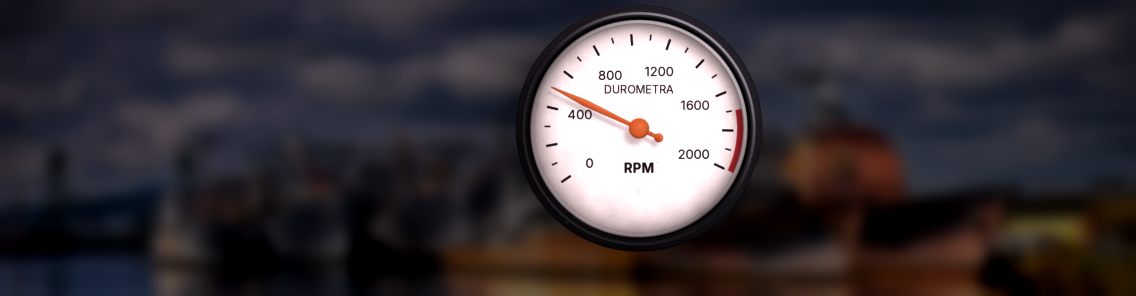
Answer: 500; rpm
